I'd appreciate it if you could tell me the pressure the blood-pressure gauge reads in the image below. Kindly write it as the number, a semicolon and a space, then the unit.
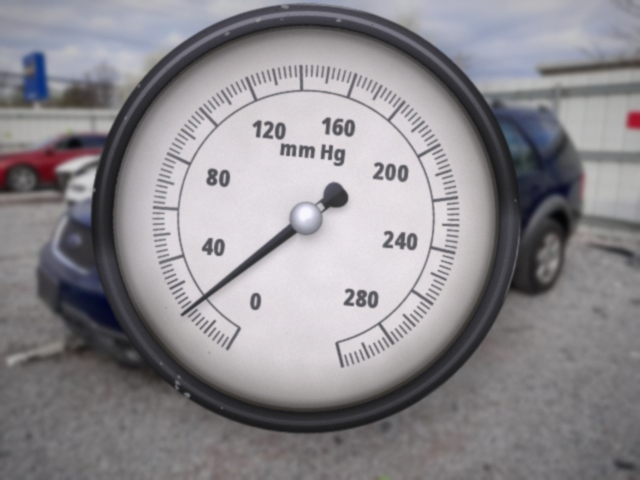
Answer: 20; mmHg
